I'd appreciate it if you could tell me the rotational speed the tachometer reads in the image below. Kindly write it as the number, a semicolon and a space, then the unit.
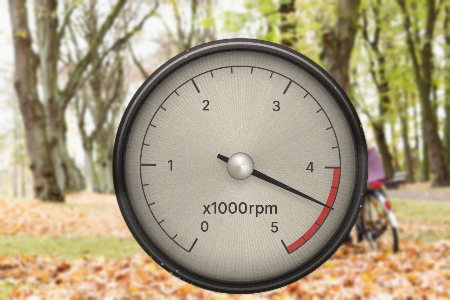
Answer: 4400; rpm
